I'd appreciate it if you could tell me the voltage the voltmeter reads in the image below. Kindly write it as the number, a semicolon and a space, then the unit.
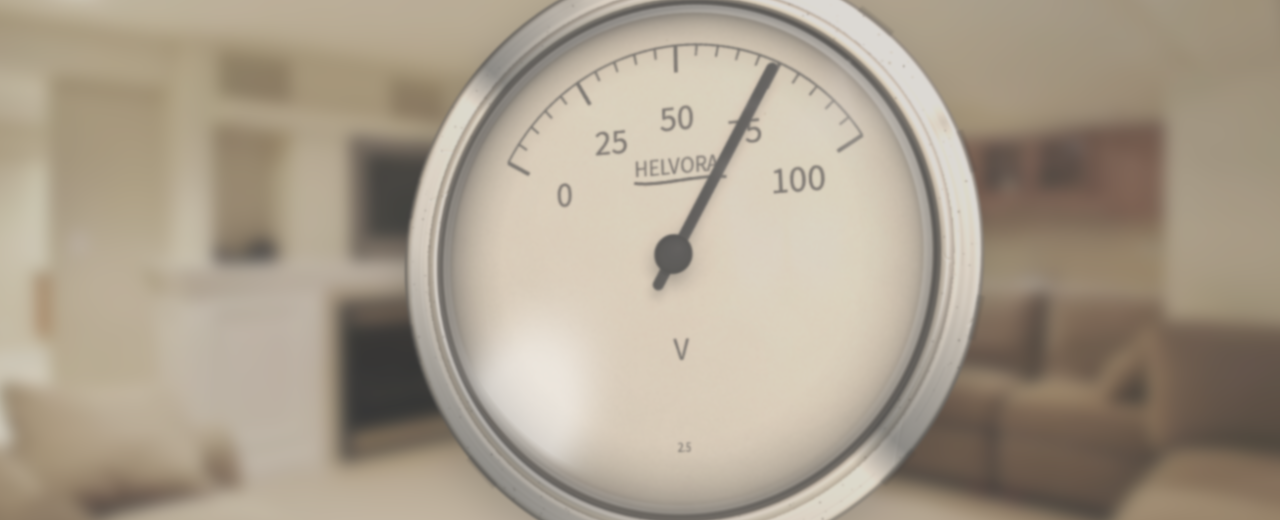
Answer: 75; V
